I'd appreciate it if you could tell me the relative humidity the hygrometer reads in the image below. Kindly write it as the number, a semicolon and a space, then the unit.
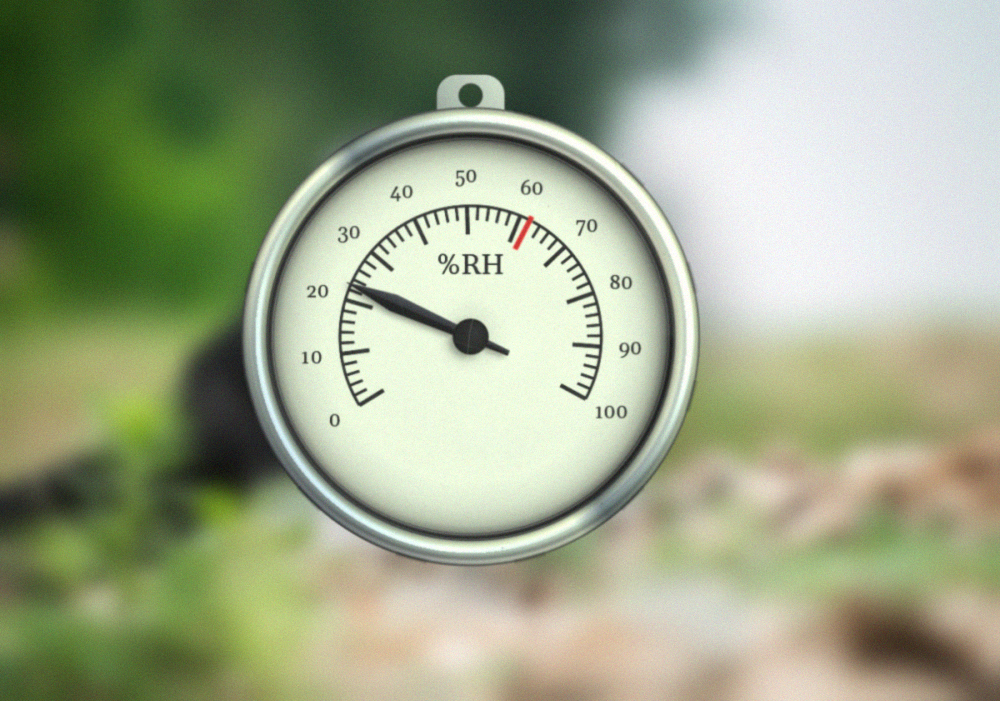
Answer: 23; %
